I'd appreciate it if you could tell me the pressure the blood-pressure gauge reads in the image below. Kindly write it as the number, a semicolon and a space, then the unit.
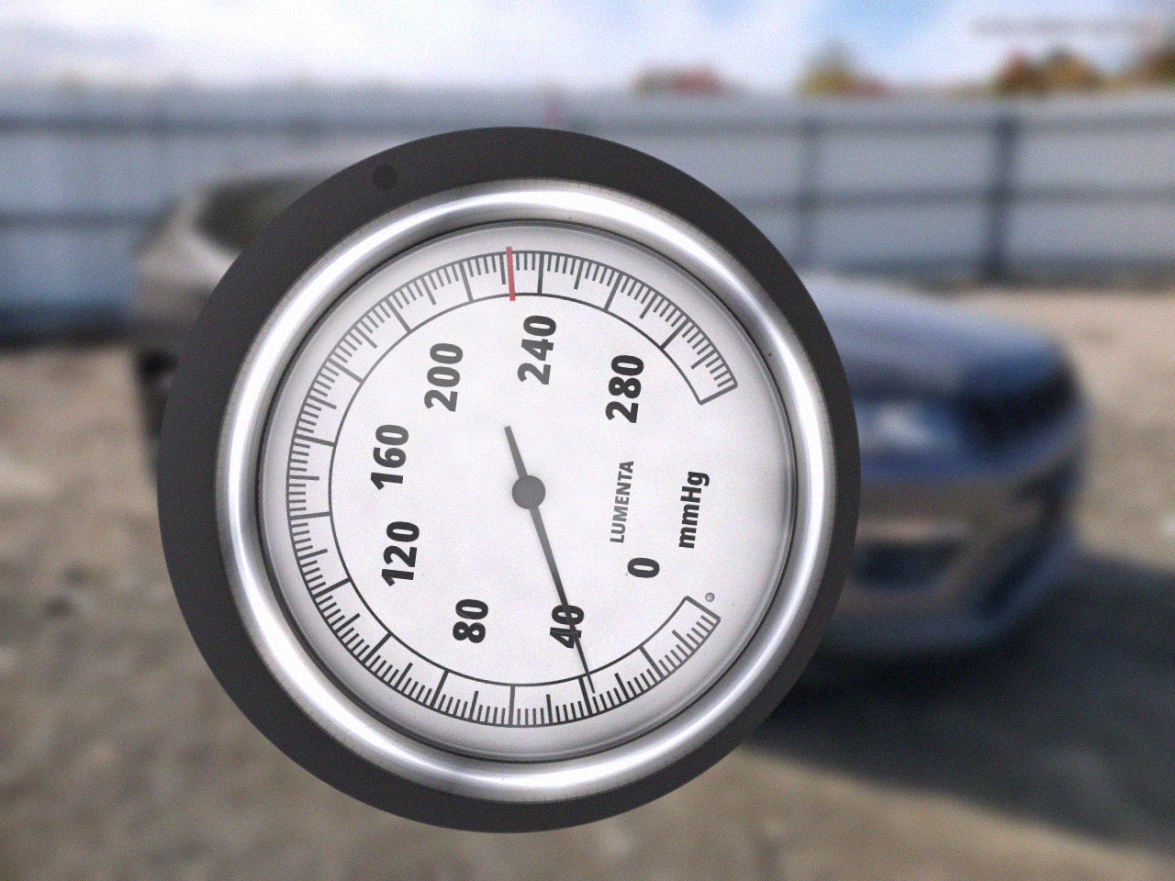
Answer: 38; mmHg
